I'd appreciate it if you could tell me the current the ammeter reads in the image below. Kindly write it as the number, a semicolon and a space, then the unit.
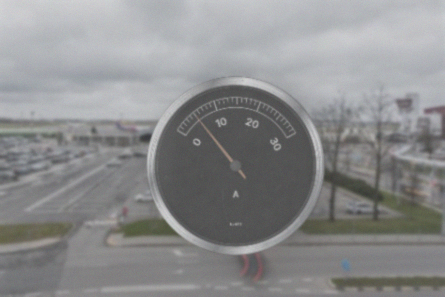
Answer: 5; A
